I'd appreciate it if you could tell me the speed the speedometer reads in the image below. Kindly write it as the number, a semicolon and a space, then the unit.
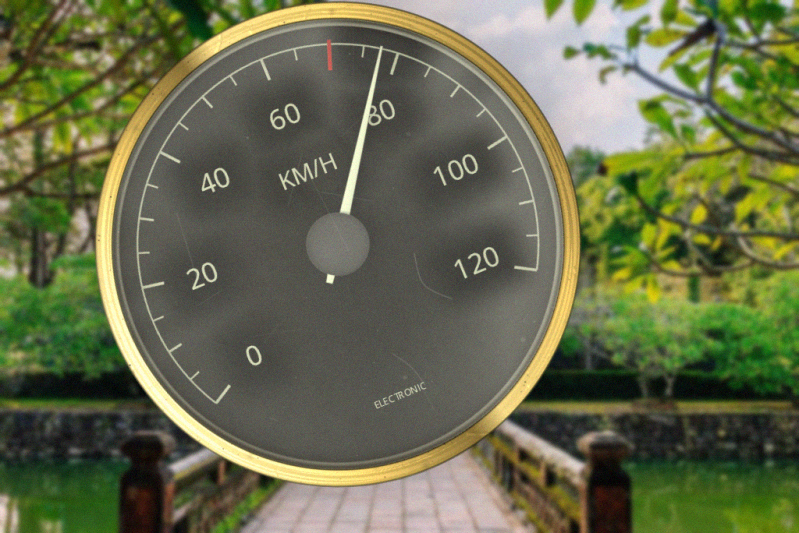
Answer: 77.5; km/h
